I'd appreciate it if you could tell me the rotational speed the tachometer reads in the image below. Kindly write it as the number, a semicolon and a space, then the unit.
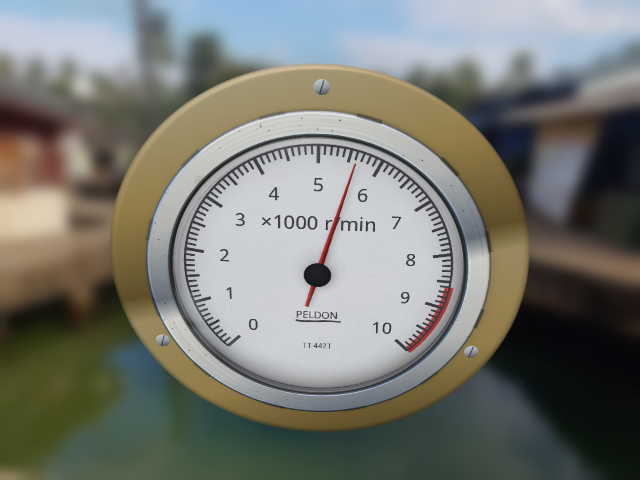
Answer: 5600; rpm
